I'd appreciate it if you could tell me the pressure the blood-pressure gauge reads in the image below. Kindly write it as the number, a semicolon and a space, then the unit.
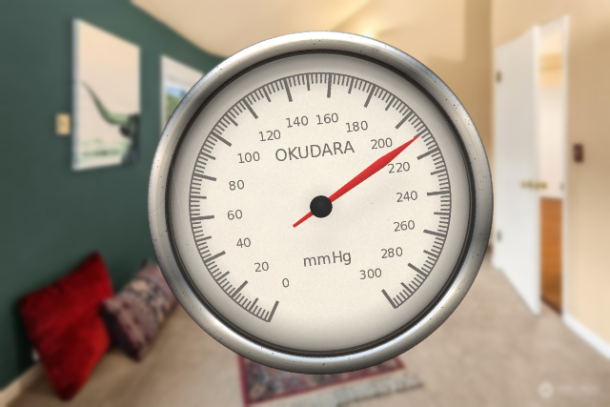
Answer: 210; mmHg
